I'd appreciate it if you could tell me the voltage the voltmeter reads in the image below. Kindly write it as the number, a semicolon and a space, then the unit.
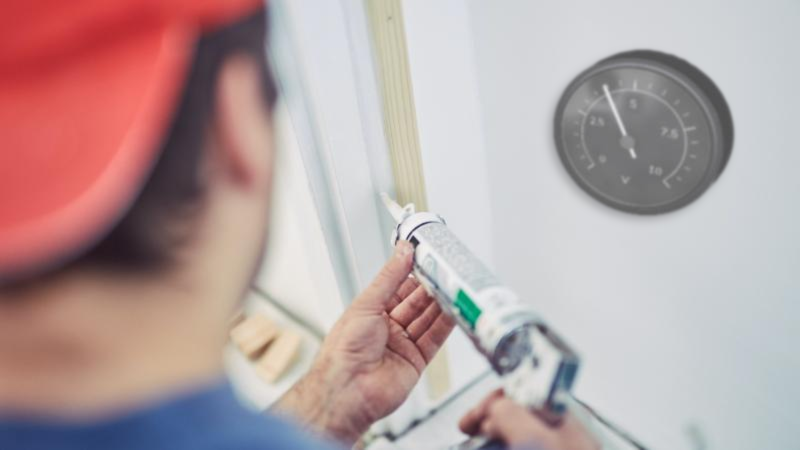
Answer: 4; V
